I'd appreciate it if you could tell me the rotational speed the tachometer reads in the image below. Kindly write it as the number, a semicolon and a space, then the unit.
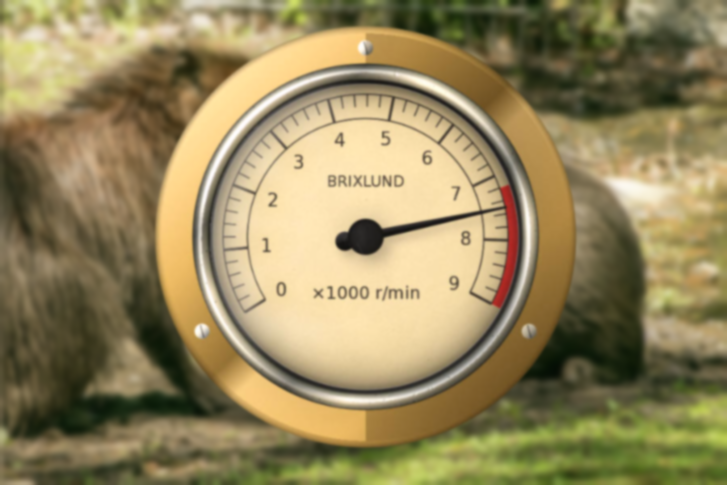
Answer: 7500; rpm
